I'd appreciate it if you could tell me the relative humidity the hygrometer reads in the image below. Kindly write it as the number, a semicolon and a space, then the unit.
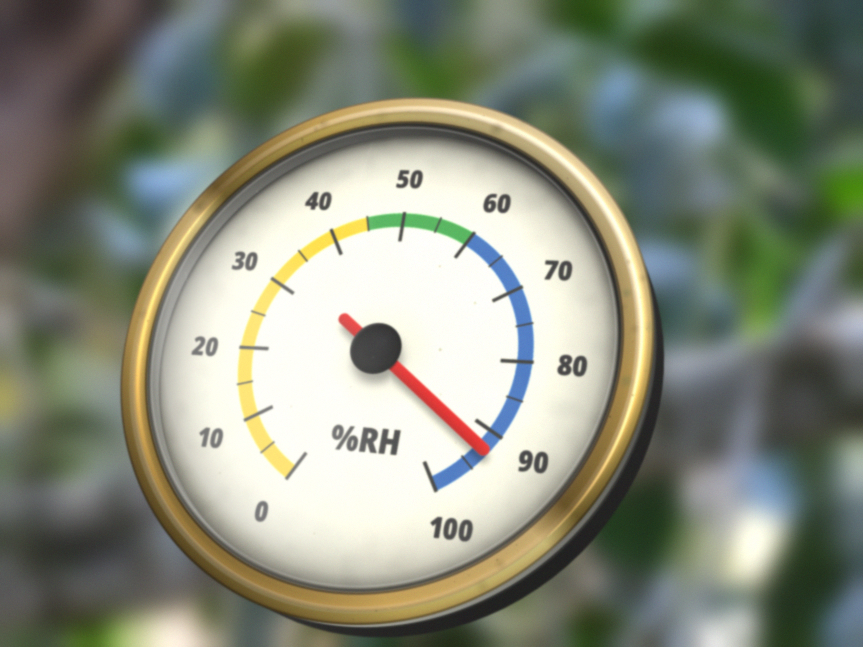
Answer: 92.5; %
